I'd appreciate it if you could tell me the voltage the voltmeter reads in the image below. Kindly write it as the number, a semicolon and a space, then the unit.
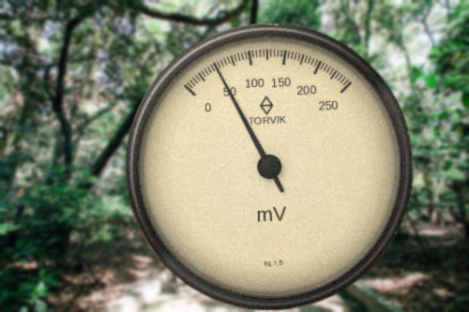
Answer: 50; mV
